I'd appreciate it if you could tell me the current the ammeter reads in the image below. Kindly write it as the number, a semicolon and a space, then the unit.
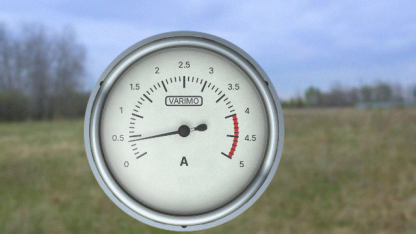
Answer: 0.4; A
